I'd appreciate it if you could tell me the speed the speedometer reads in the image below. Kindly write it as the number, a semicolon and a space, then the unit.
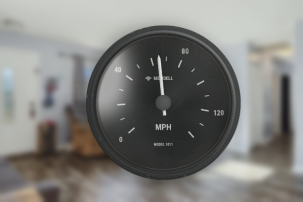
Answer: 65; mph
